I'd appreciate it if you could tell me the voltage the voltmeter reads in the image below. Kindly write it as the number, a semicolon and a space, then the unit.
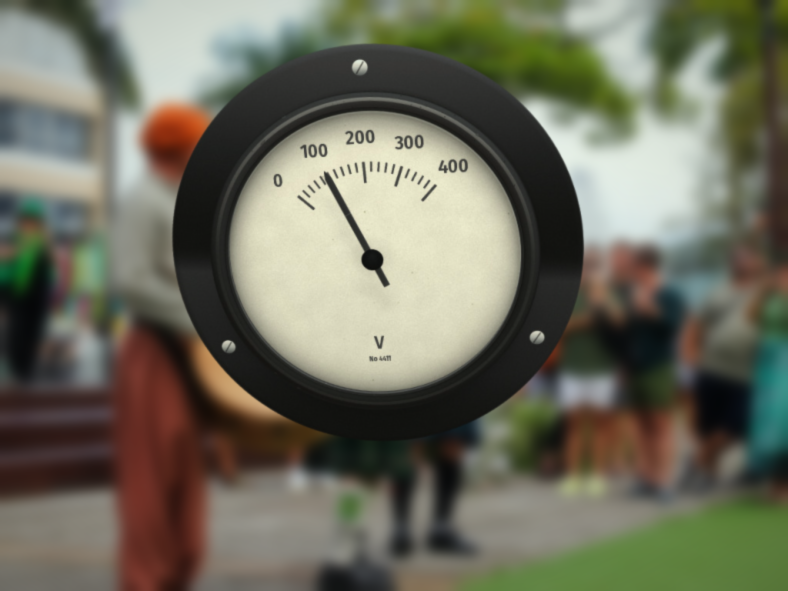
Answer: 100; V
